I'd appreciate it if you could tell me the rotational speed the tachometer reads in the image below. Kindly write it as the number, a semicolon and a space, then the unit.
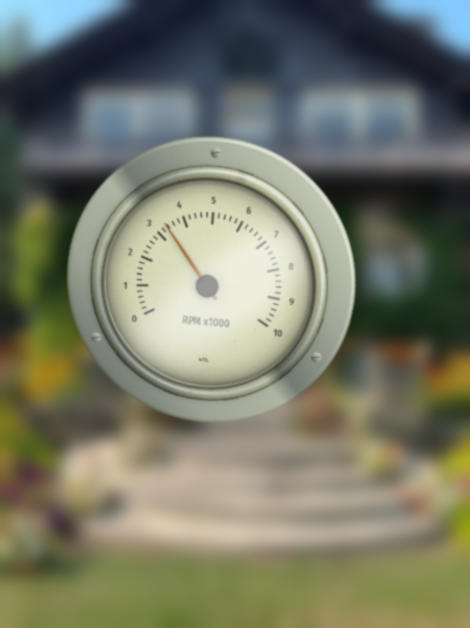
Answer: 3400; rpm
